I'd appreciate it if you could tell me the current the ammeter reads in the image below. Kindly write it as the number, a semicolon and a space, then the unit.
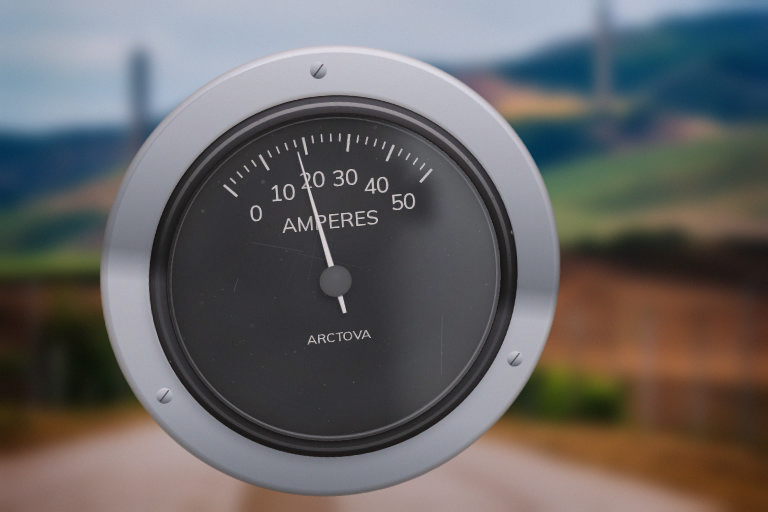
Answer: 18; A
